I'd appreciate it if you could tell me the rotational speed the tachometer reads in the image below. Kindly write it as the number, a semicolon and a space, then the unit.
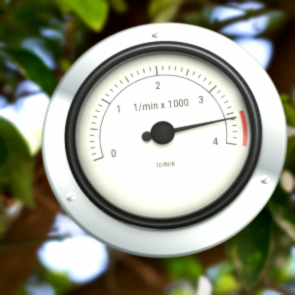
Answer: 3600; rpm
